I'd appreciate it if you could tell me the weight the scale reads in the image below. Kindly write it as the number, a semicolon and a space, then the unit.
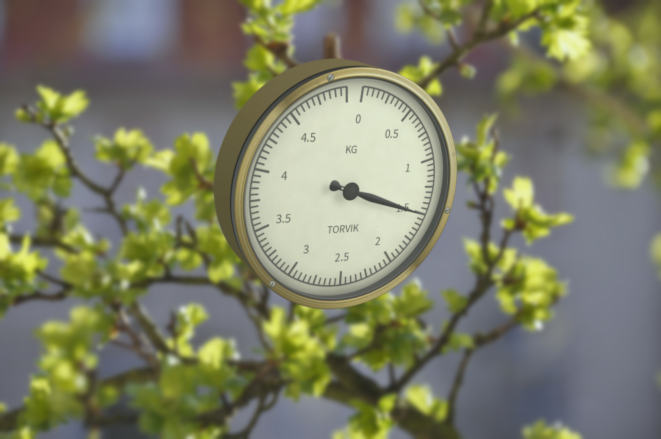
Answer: 1.5; kg
